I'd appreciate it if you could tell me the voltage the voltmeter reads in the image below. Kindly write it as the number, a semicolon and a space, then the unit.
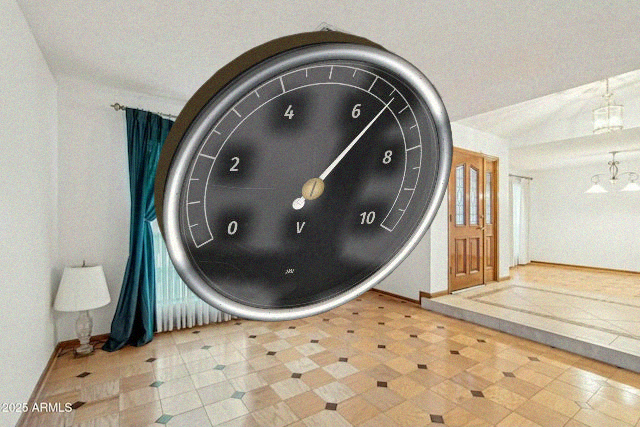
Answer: 6.5; V
